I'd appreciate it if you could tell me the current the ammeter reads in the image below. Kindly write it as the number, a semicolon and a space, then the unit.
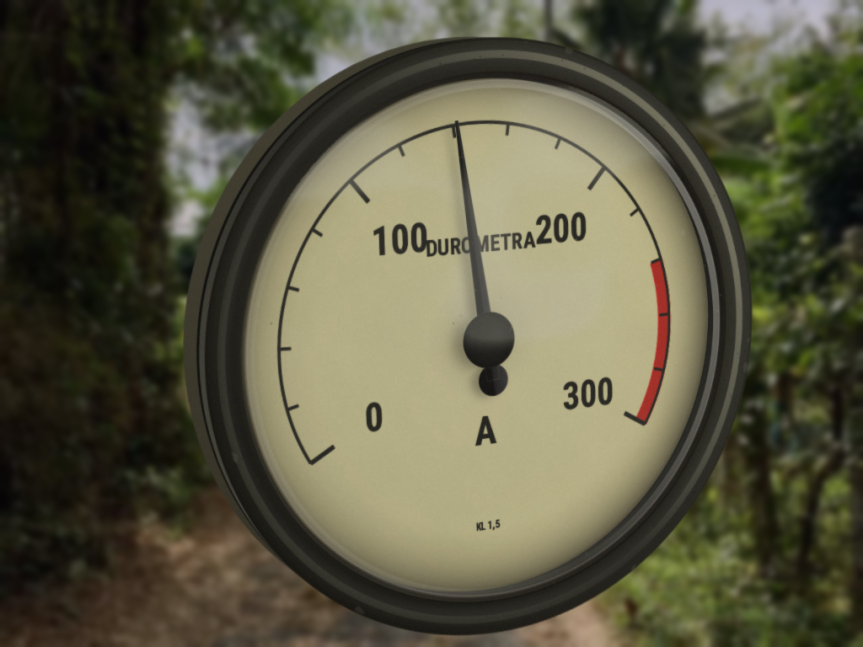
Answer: 140; A
